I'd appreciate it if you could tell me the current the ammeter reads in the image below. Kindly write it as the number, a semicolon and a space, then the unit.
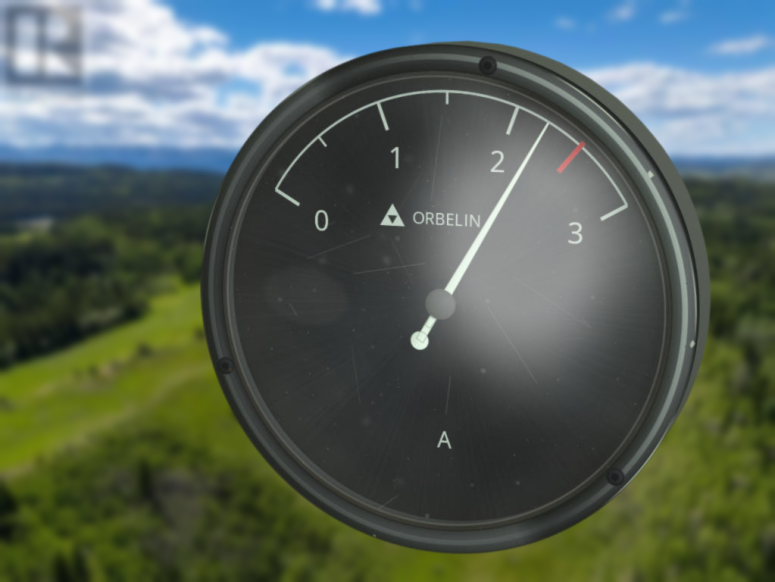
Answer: 2.25; A
